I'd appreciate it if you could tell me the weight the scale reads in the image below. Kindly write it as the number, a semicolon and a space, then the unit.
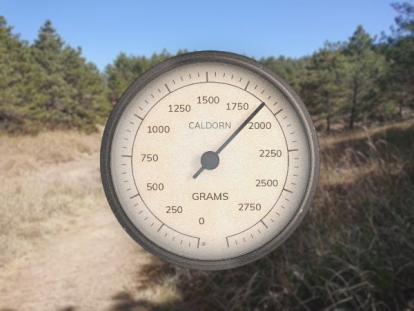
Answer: 1900; g
